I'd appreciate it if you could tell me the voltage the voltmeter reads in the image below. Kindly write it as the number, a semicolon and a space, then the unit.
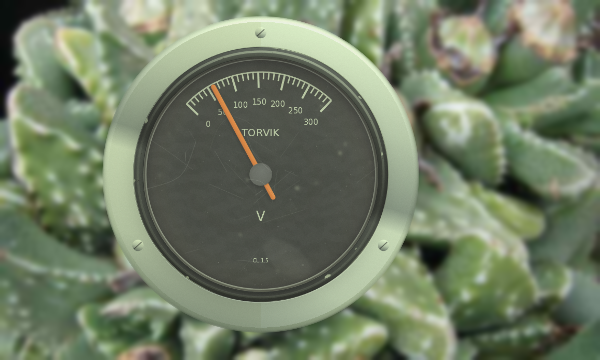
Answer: 60; V
